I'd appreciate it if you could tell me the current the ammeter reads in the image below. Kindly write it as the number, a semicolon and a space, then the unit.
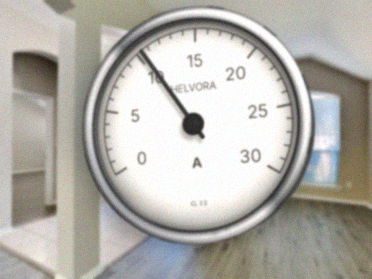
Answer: 10.5; A
